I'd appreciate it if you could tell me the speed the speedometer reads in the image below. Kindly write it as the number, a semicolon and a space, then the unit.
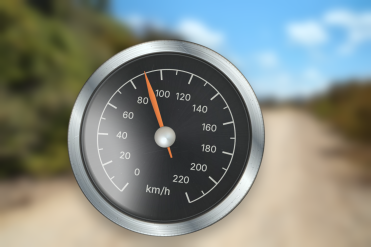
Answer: 90; km/h
